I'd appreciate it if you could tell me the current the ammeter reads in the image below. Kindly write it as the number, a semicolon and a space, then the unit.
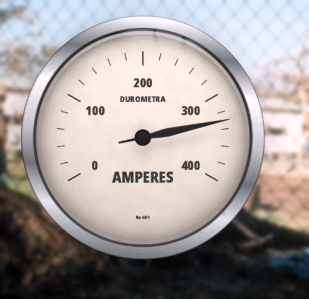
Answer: 330; A
